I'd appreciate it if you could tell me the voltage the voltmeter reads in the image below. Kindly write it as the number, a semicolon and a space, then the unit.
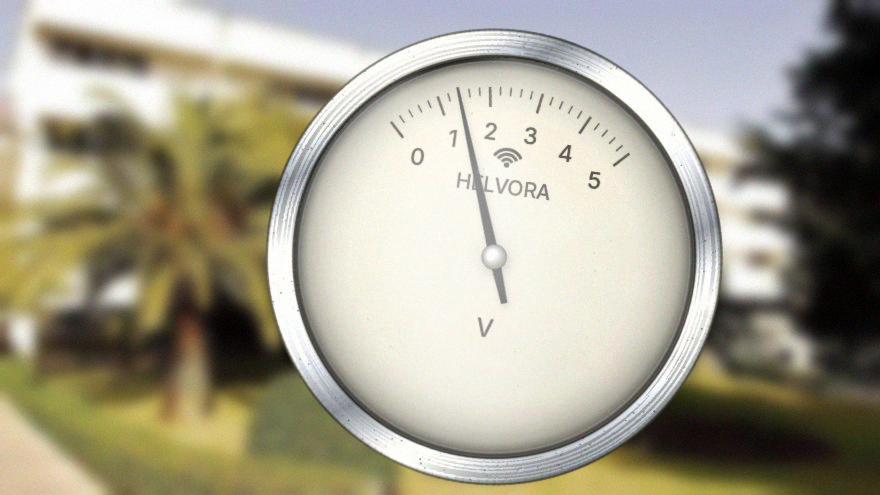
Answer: 1.4; V
